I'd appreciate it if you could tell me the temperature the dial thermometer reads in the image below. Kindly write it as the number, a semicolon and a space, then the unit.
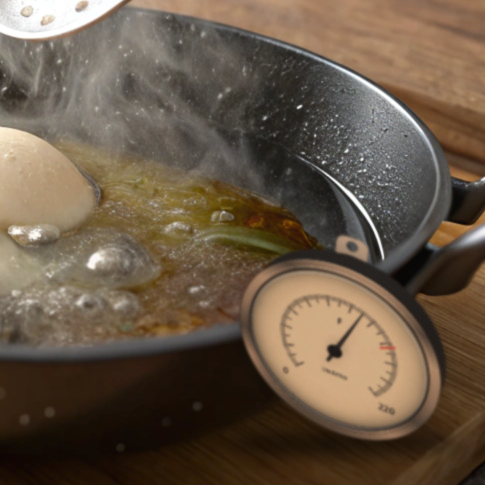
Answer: 130; °F
